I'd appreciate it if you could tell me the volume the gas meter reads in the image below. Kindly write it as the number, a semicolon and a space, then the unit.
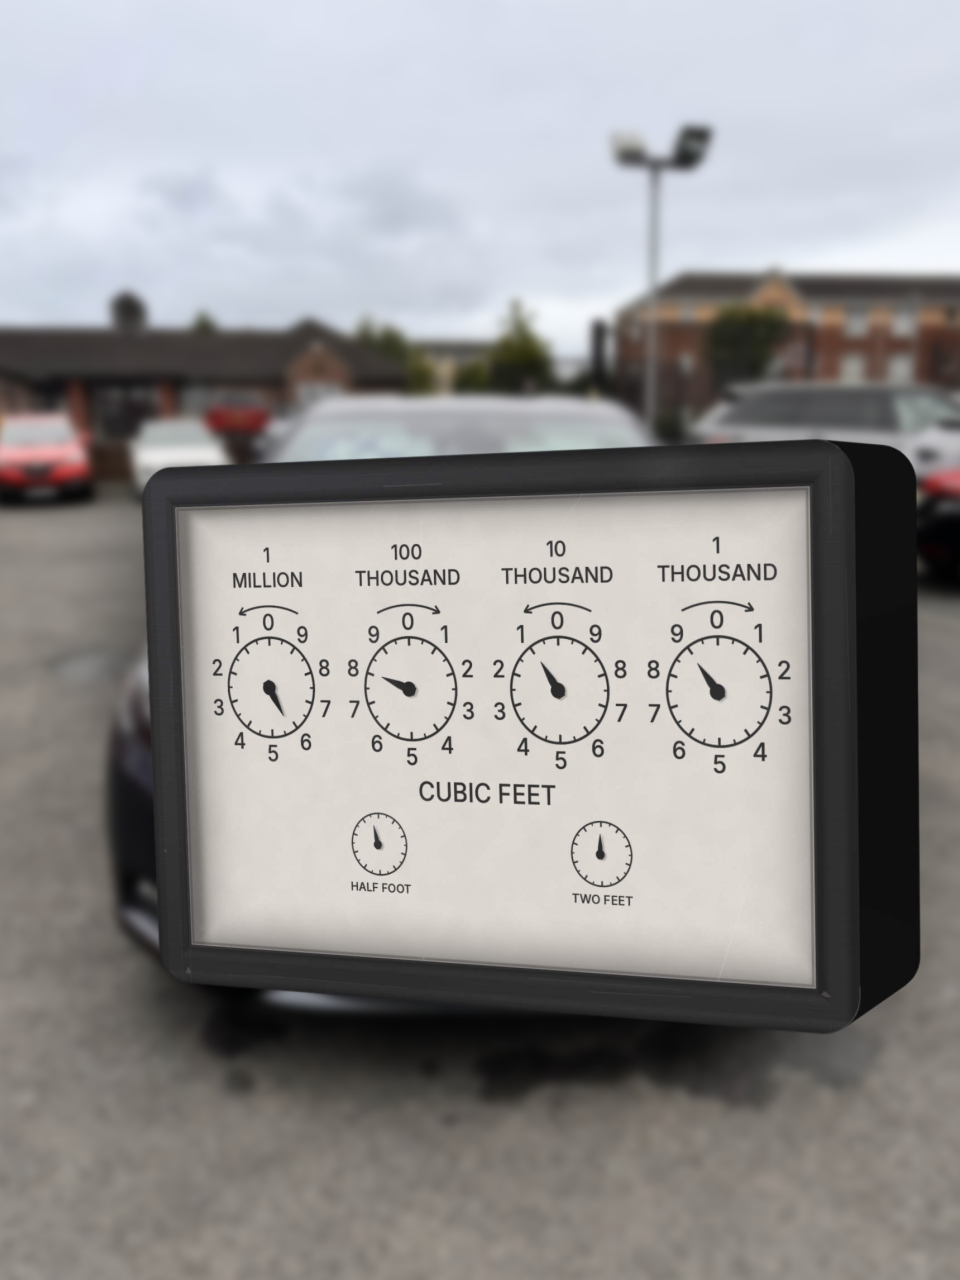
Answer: 580900; ft³
